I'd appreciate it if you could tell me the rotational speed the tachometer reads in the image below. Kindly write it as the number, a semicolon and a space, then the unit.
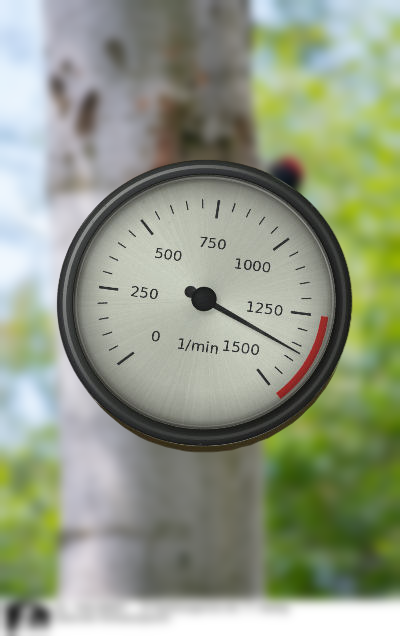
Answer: 1375; rpm
